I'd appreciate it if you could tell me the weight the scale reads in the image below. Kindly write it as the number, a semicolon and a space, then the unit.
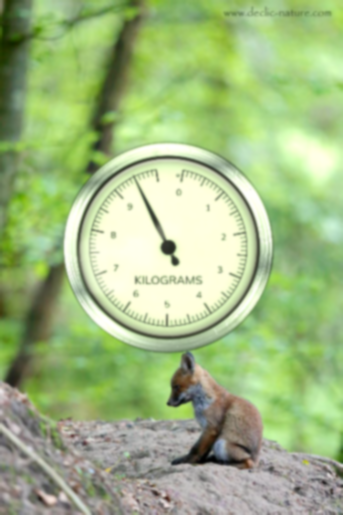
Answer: 9.5; kg
